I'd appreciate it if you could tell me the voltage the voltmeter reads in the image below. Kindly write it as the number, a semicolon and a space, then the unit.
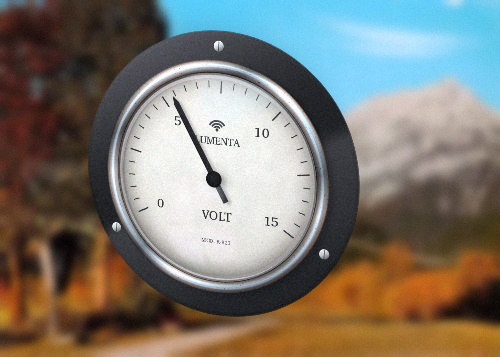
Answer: 5.5; V
